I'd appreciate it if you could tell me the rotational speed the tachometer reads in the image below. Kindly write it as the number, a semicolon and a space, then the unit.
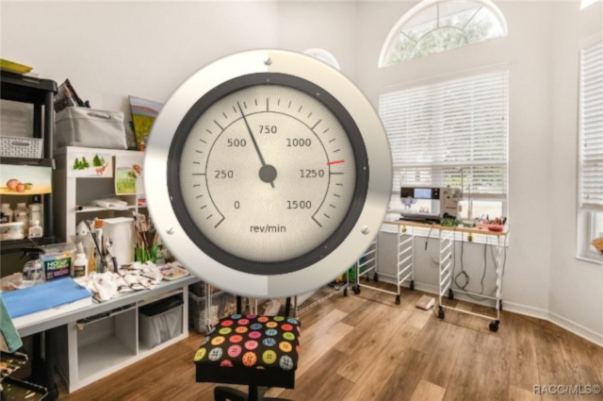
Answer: 625; rpm
